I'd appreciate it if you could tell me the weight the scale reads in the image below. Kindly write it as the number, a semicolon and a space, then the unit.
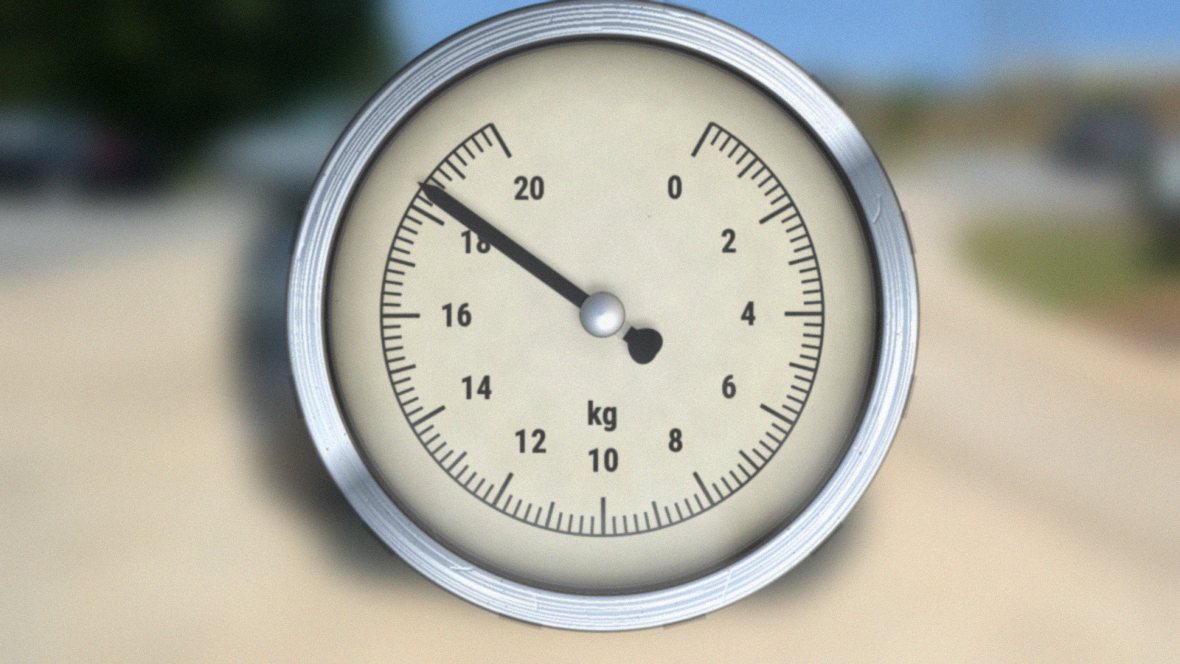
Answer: 18.4; kg
